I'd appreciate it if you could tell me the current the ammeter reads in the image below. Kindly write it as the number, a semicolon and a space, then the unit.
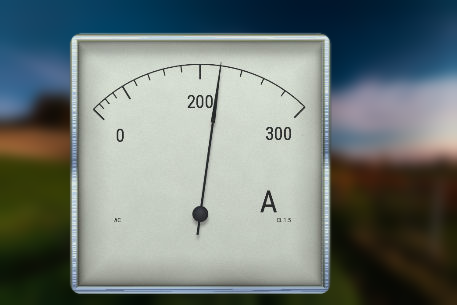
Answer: 220; A
